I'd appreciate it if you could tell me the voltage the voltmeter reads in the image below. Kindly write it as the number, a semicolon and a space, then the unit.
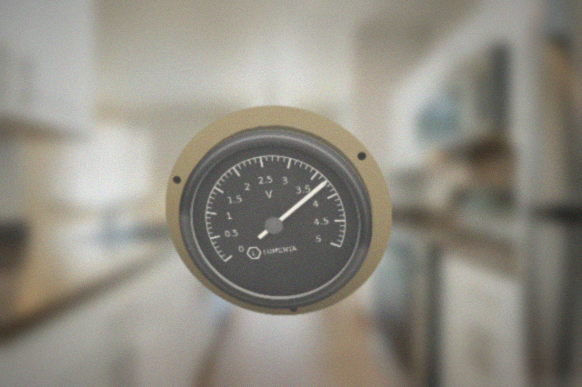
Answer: 3.7; V
